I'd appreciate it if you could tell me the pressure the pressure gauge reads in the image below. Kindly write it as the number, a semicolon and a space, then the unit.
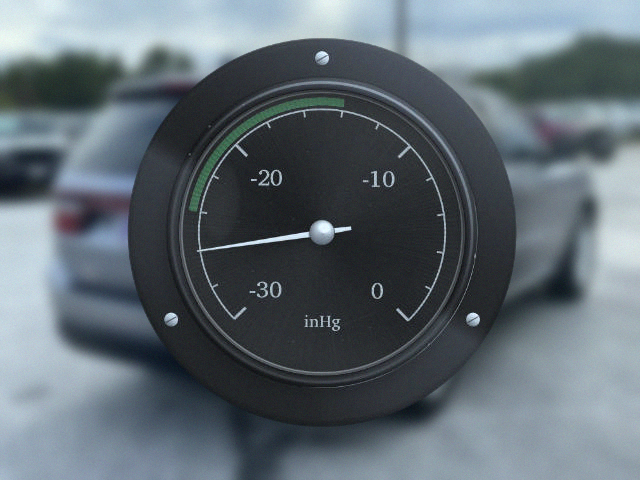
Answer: -26; inHg
